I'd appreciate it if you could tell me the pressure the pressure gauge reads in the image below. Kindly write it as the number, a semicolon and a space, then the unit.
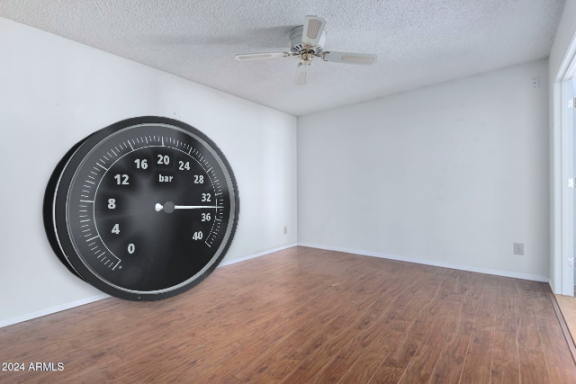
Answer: 34; bar
